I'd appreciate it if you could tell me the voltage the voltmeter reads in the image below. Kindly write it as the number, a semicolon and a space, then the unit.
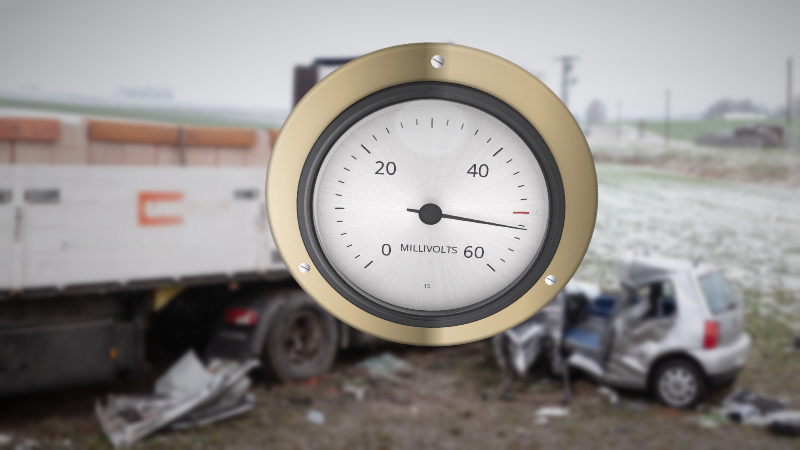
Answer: 52; mV
